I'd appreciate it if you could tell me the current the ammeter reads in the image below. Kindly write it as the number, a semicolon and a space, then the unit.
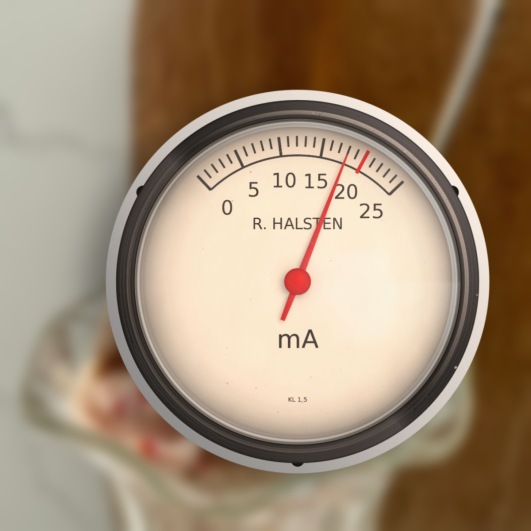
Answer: 18; mA
